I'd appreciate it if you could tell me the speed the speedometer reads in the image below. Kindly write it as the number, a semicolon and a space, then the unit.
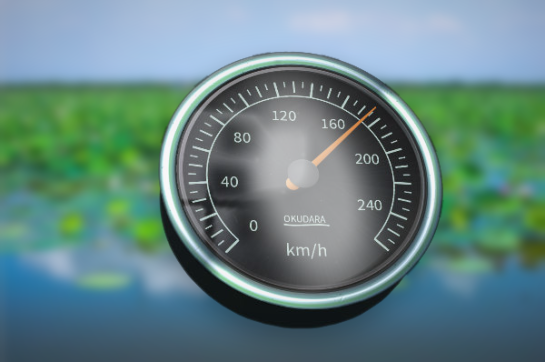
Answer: 175; km/h
